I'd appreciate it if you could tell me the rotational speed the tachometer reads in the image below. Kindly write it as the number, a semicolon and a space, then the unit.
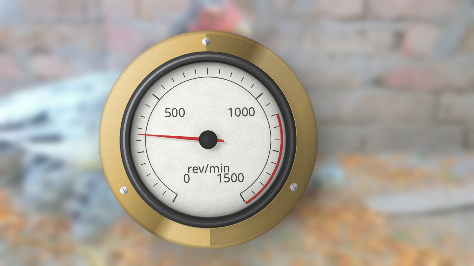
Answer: 325; rpm
